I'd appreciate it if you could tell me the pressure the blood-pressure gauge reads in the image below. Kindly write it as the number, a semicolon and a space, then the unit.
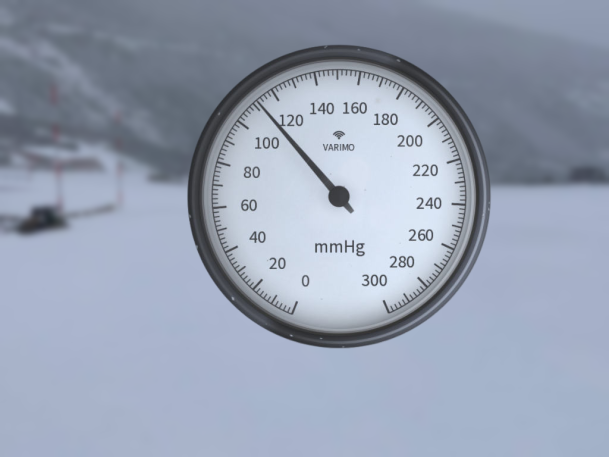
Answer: 112; mmHg
